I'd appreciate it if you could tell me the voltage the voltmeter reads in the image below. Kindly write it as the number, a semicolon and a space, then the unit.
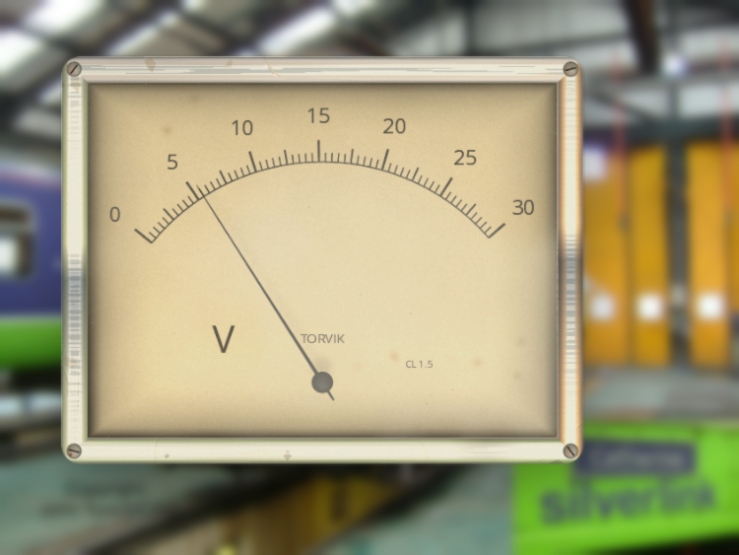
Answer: 5.5; V
